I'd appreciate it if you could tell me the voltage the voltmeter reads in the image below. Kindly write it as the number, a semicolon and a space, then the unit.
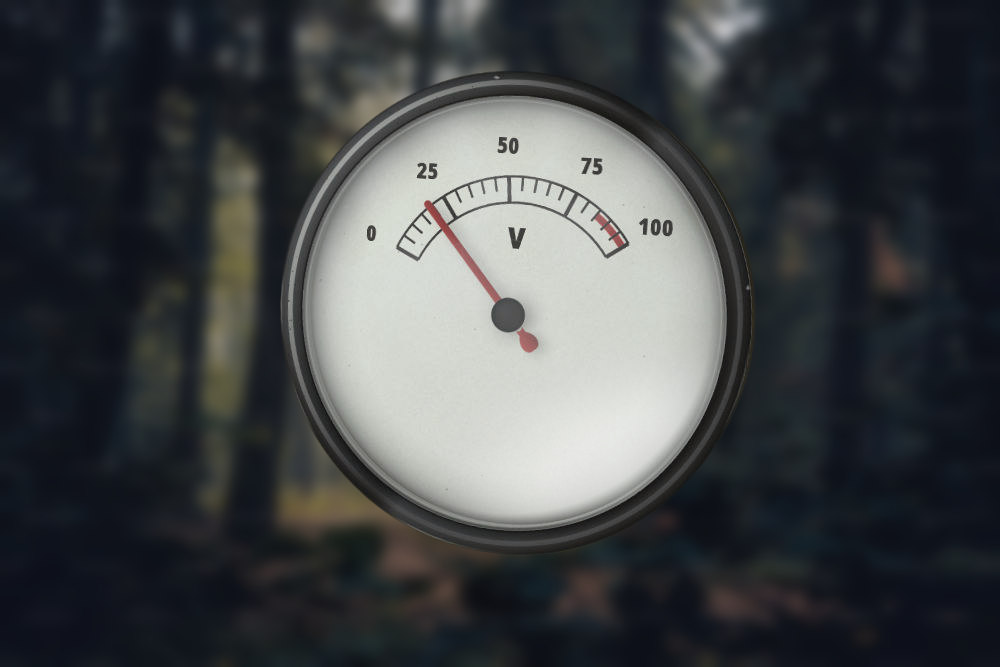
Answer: 20; V
